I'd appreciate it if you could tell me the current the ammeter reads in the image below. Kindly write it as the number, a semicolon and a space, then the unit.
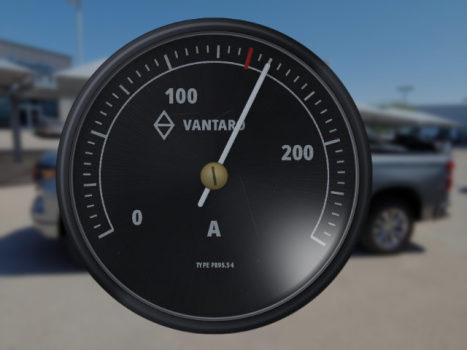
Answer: 150; A
